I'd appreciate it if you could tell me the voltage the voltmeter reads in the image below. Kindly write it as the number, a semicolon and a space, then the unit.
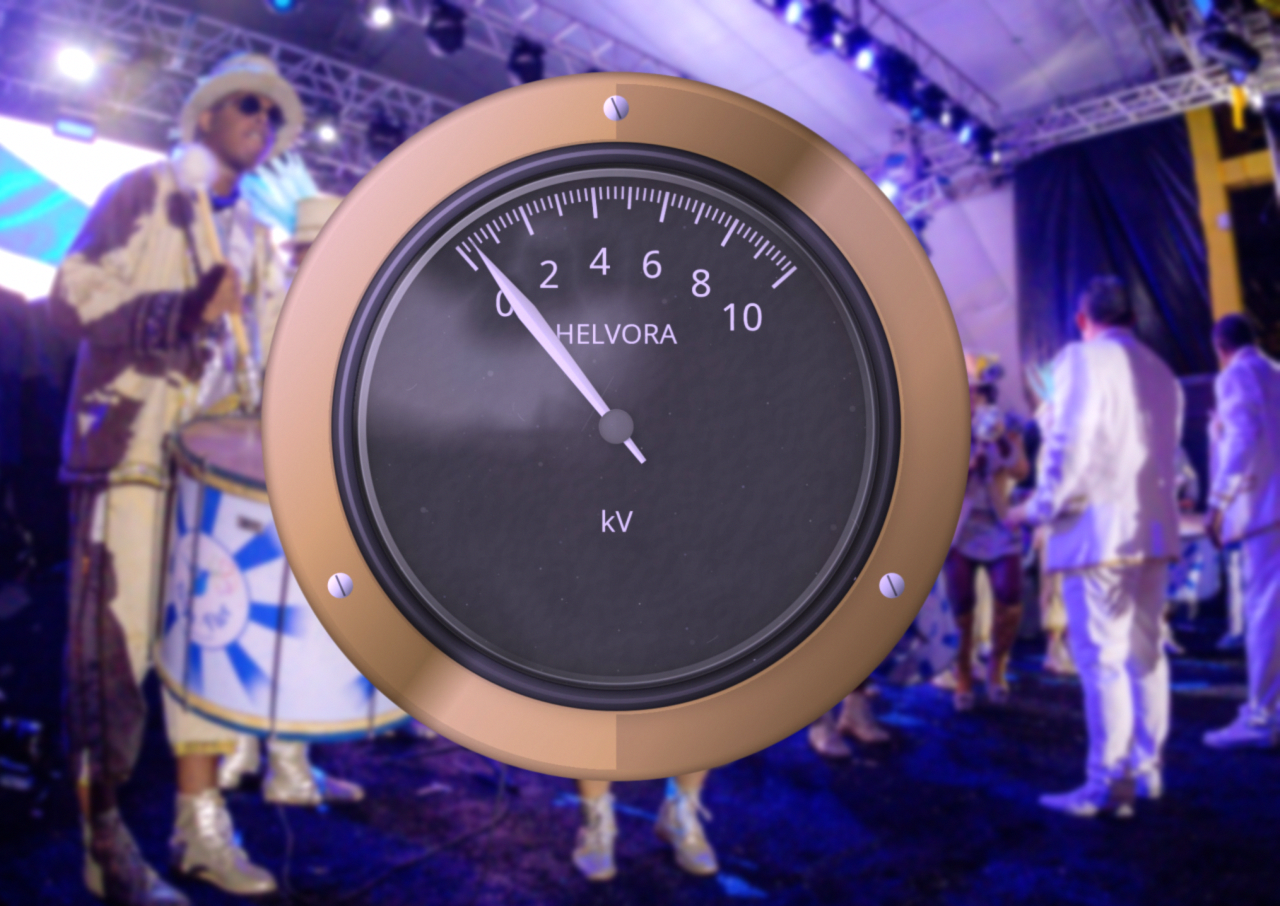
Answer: 0.4; kV
